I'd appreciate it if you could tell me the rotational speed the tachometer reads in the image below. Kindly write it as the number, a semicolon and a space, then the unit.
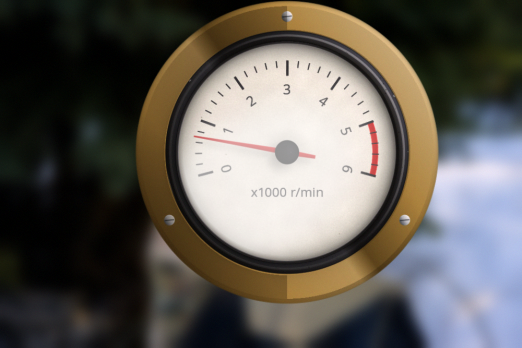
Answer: 700; rpm
